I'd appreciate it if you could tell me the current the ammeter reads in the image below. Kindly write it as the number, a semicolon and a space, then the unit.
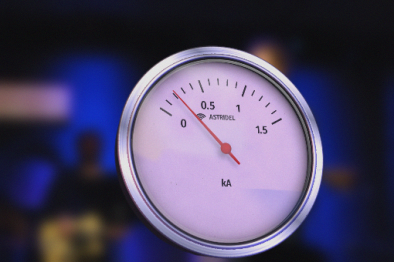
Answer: 0.2; kA
